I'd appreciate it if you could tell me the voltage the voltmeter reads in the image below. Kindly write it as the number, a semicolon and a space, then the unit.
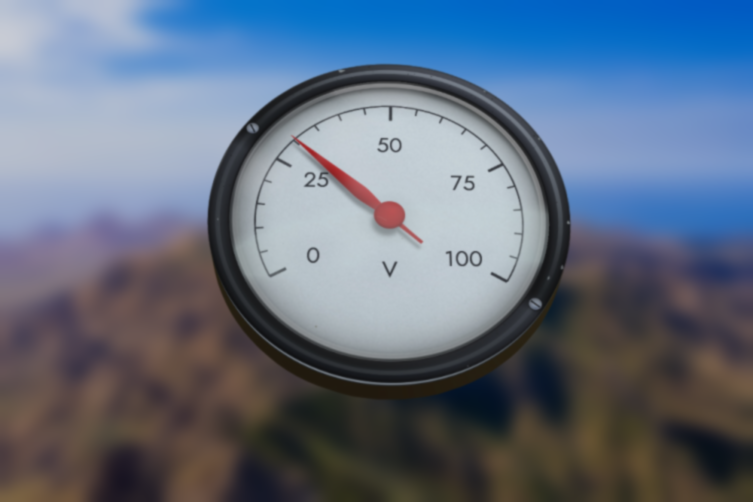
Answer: 30; V
